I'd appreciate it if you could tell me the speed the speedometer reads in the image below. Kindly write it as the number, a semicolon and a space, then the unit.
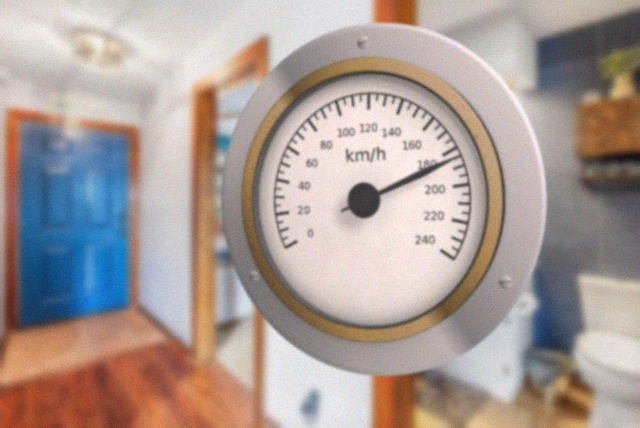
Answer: 185; km/h
